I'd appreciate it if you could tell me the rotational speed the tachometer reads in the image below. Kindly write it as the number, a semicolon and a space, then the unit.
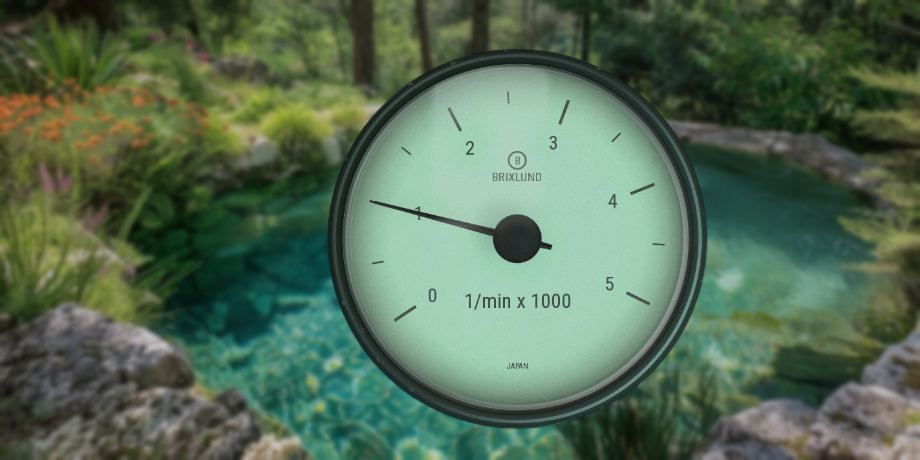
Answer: 1000; rpm
